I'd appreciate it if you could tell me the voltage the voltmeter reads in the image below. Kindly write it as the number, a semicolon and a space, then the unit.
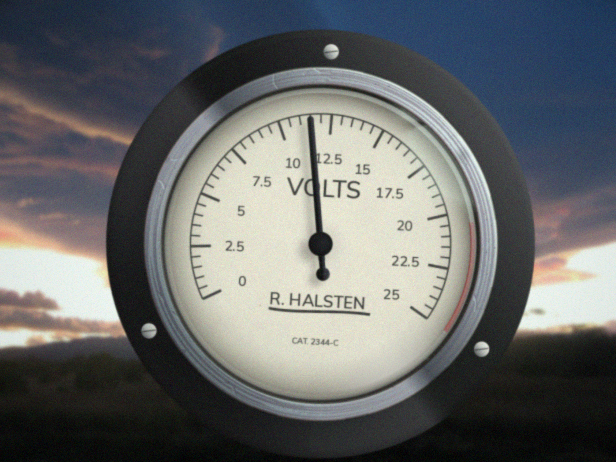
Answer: 11.5; V
